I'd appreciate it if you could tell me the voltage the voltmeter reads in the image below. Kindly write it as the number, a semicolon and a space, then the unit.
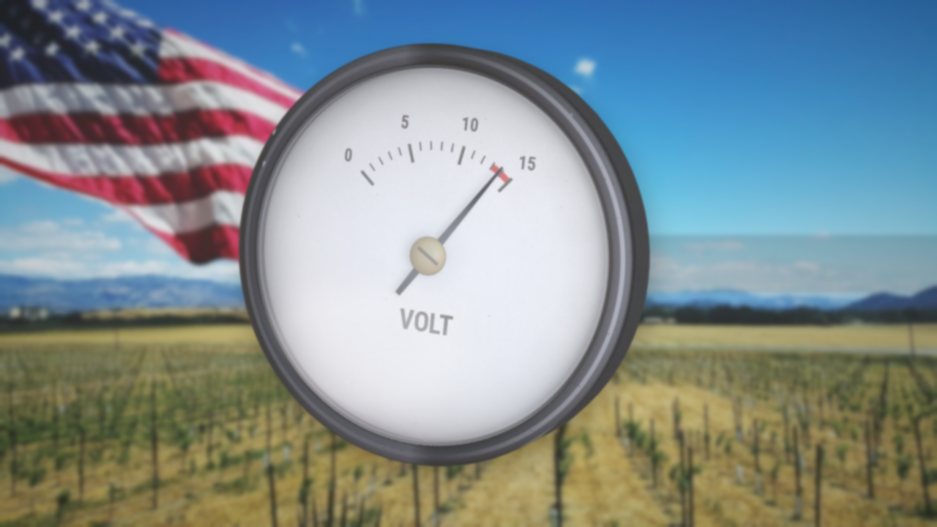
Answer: 14; V
